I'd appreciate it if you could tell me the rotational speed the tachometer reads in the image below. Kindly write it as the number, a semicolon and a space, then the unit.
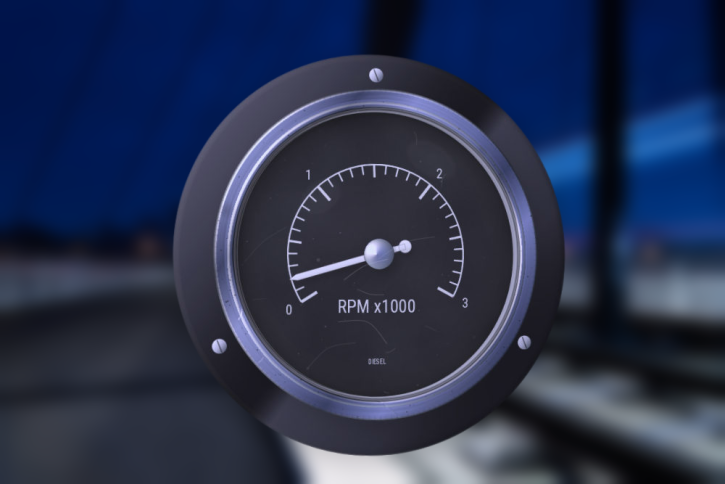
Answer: 200; rpm
